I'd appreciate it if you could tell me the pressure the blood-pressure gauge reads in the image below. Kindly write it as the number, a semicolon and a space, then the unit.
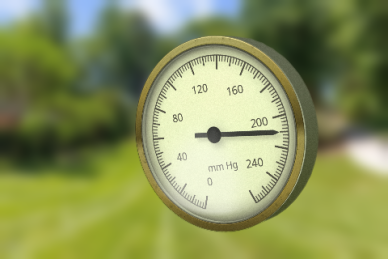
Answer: 210; mmHg
